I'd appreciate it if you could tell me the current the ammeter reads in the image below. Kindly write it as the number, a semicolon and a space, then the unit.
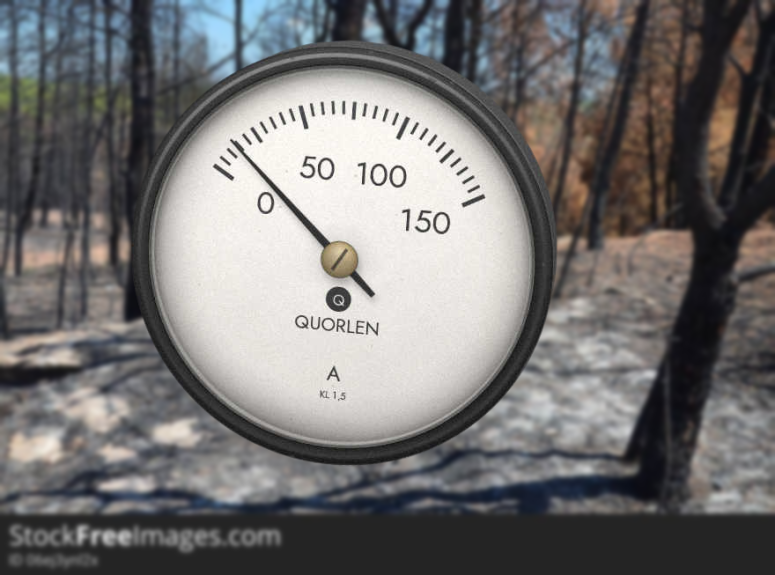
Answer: 15; A
